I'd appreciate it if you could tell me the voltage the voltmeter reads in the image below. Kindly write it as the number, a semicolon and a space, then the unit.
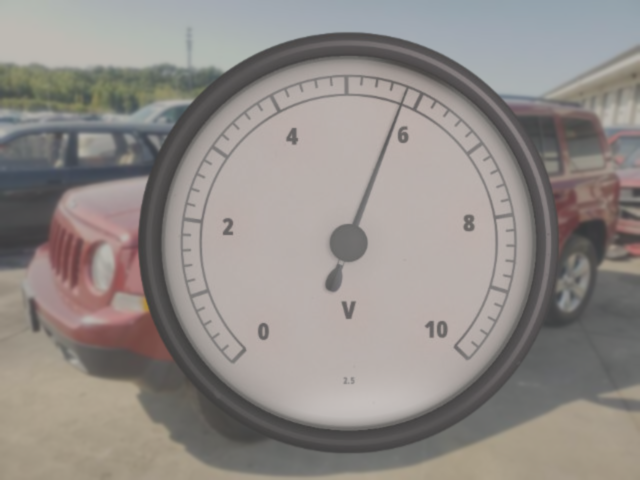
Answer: 5.8; V
